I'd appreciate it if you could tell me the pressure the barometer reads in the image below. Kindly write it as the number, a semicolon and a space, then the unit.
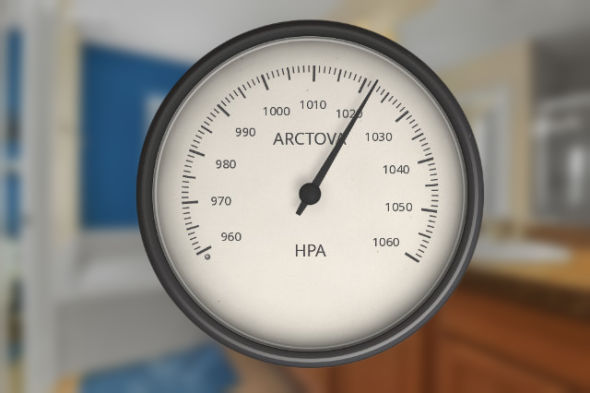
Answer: 1022; hPa
